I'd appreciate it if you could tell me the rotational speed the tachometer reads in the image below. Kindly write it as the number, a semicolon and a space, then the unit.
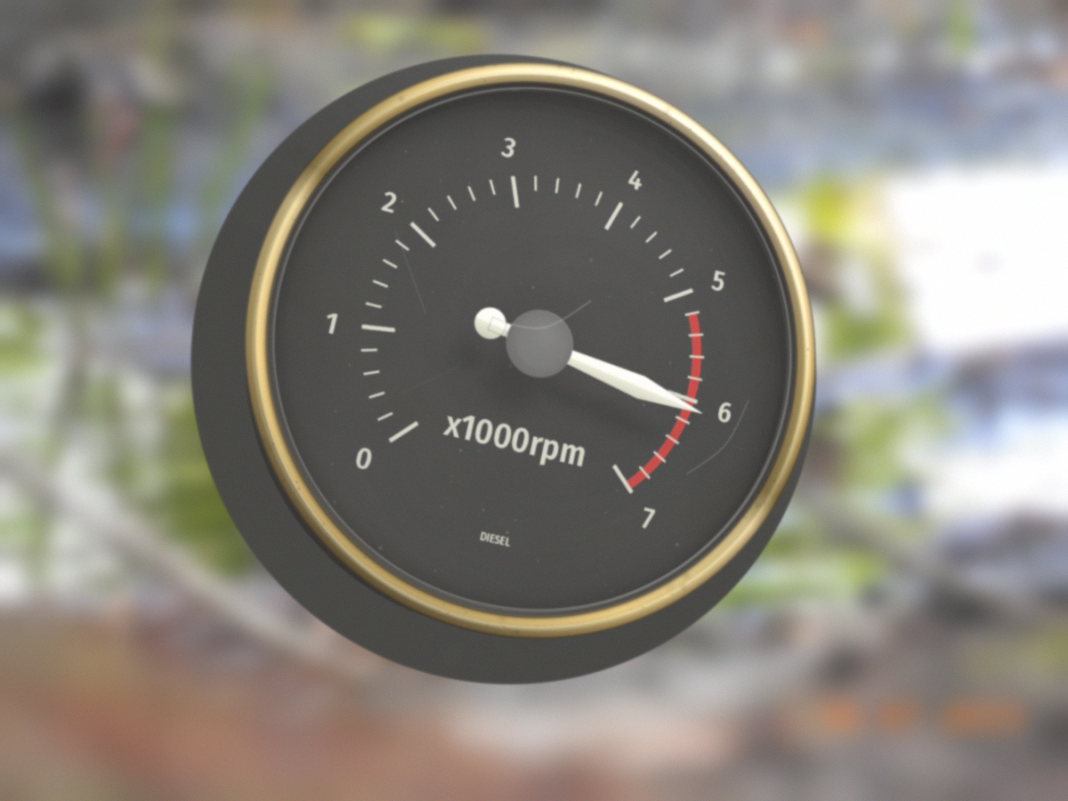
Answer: 6100; rpm
